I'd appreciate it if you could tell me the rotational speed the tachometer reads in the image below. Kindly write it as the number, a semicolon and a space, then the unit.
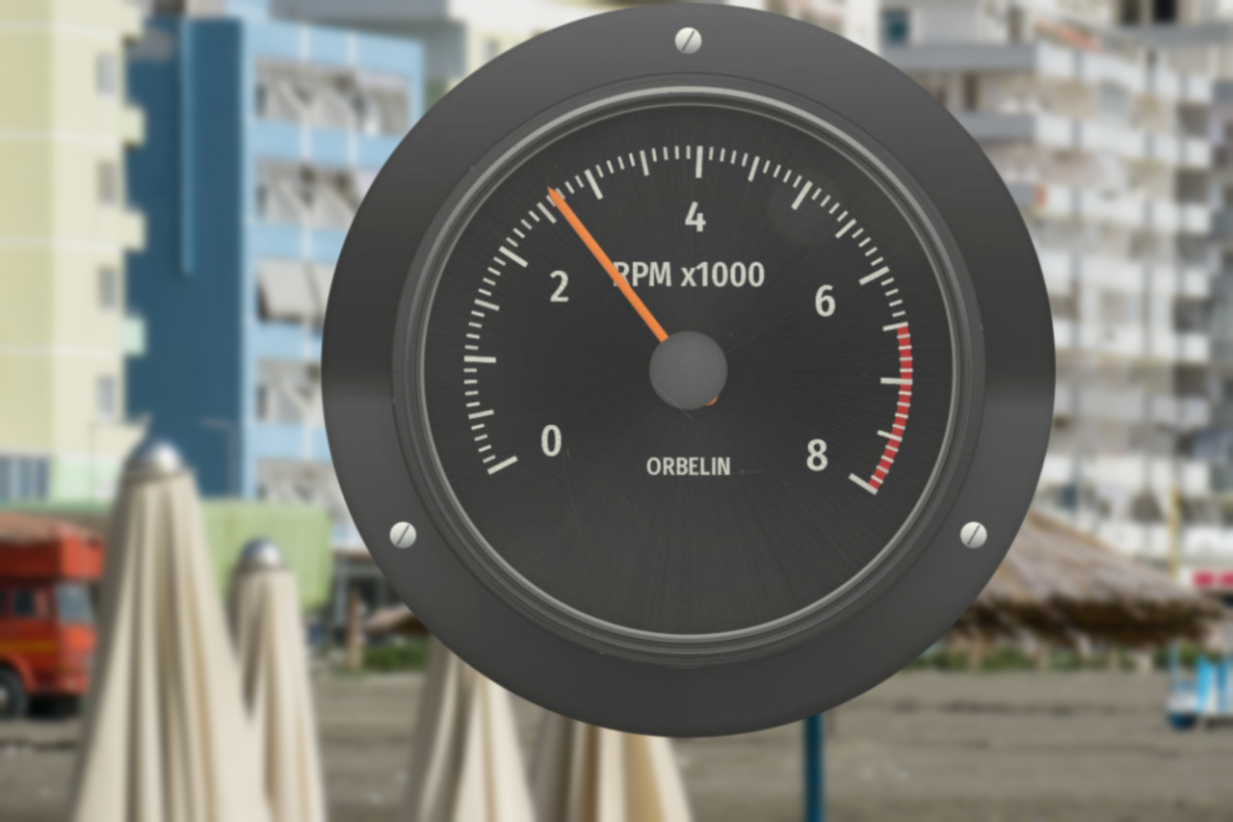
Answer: 2650; rpm
